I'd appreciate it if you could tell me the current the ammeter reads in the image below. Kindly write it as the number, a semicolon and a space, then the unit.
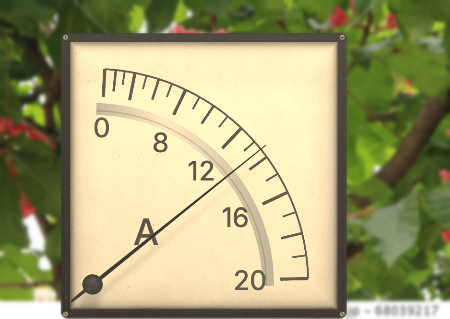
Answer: 13.5; A
